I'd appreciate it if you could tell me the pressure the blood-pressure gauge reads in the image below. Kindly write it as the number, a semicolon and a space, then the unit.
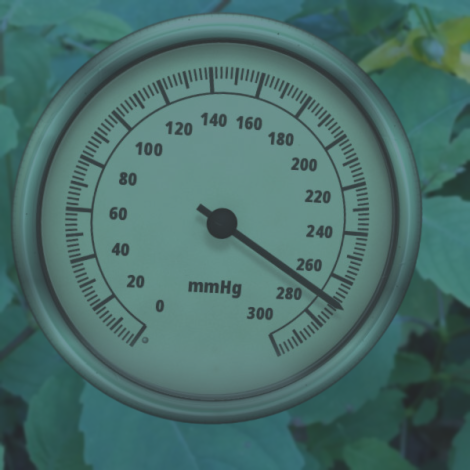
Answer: 270; mmHg
